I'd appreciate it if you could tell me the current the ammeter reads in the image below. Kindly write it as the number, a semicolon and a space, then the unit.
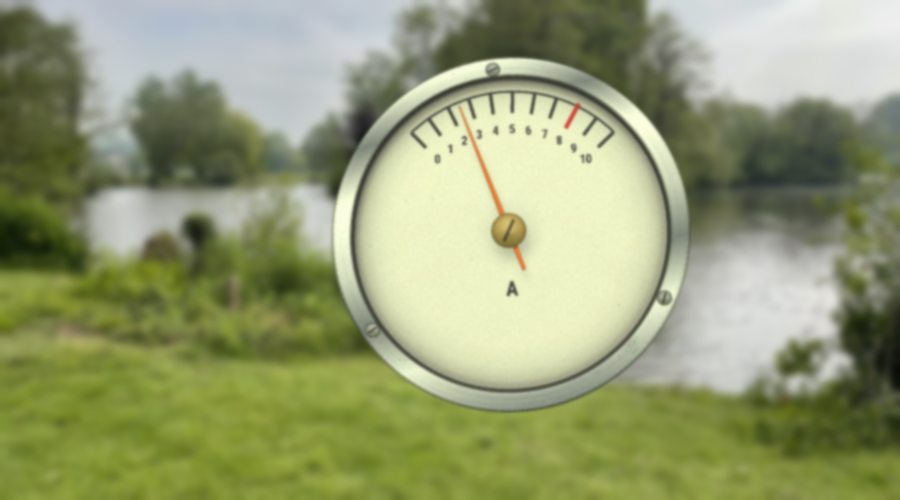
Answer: 2.5; A
